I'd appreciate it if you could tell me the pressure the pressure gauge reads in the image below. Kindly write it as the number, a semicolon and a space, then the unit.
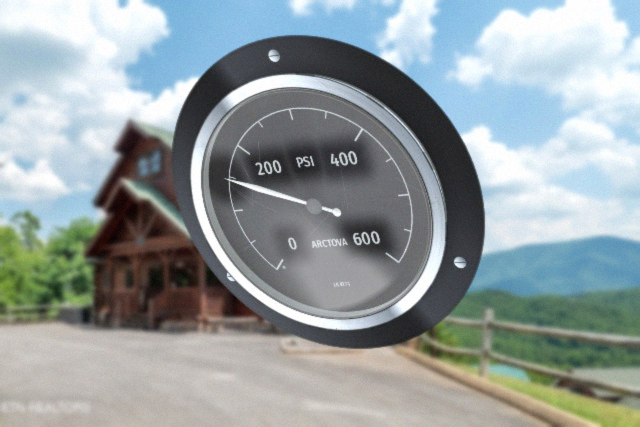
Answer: 150; psi
